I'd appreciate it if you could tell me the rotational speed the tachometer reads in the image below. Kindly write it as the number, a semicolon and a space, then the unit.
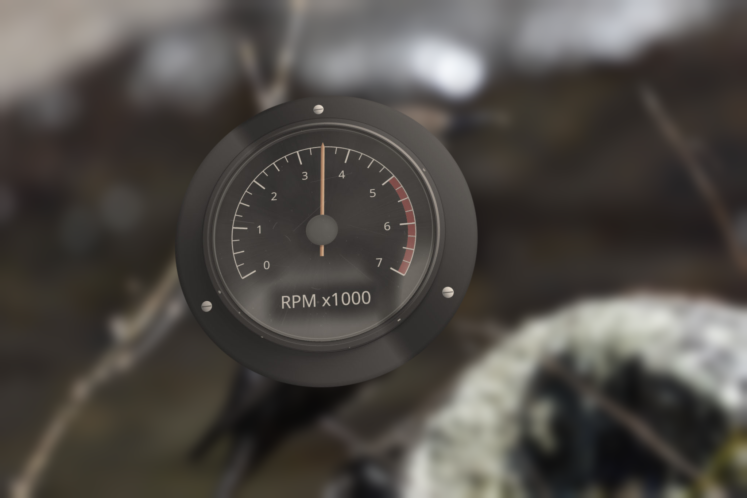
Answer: 3500; rpm
